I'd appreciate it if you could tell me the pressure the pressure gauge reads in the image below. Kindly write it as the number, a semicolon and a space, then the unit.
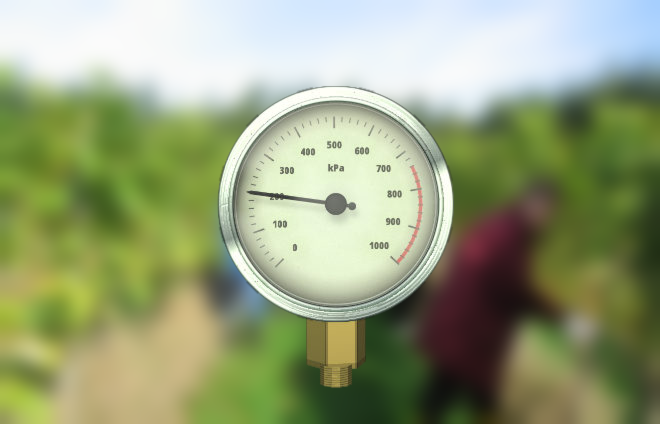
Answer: 200; kPa
